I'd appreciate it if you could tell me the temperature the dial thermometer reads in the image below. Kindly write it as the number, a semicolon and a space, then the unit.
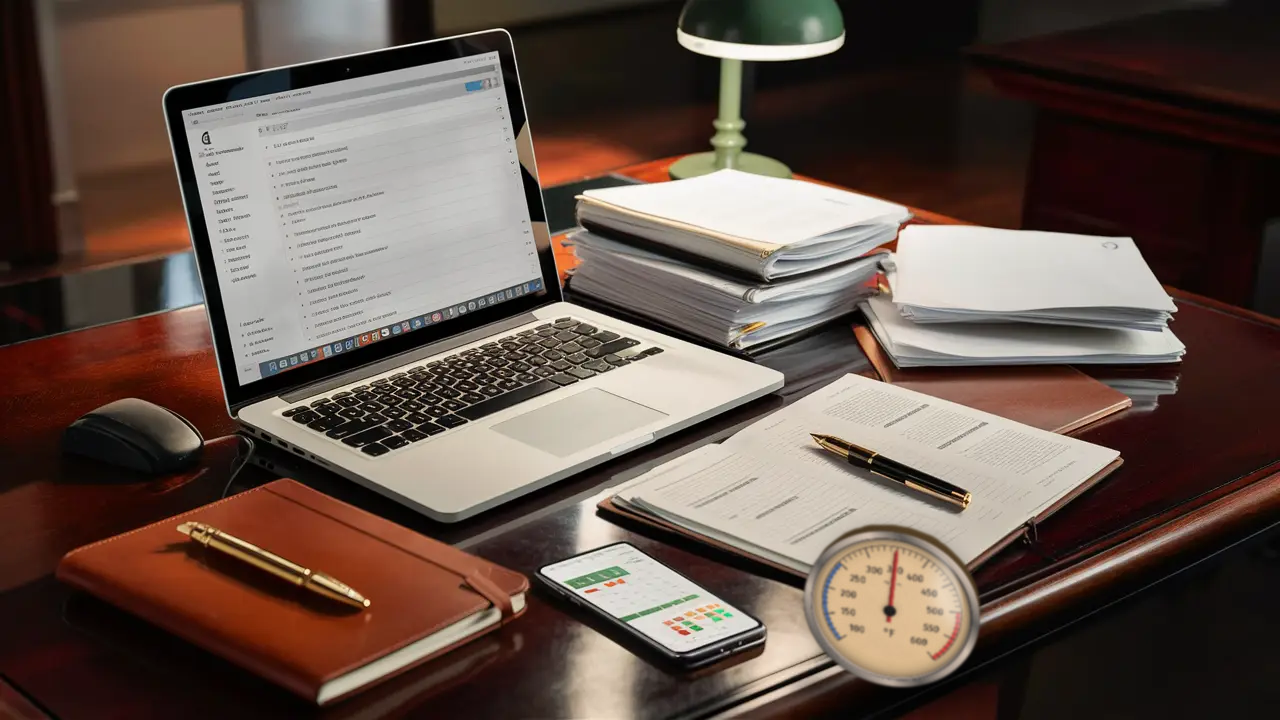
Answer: 350; °F
